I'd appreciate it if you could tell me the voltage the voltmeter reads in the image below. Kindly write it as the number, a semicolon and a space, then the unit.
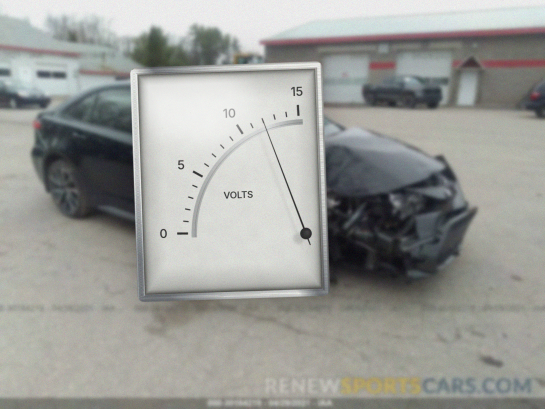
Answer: 12; V
